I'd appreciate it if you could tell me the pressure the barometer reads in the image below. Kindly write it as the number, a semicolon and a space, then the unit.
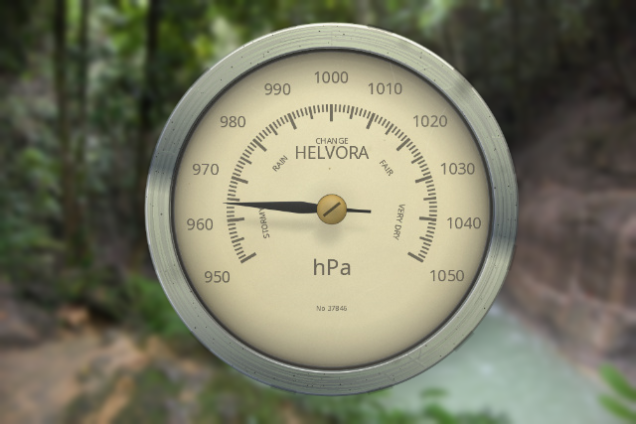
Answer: 964; hPa
